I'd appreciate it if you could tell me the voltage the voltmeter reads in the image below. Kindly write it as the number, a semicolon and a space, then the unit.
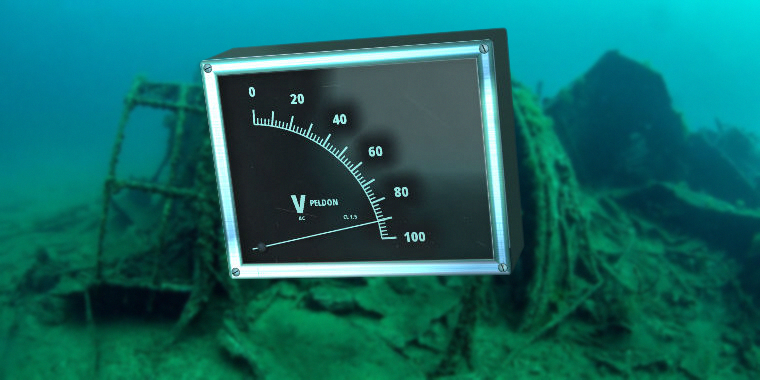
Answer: 90; V
